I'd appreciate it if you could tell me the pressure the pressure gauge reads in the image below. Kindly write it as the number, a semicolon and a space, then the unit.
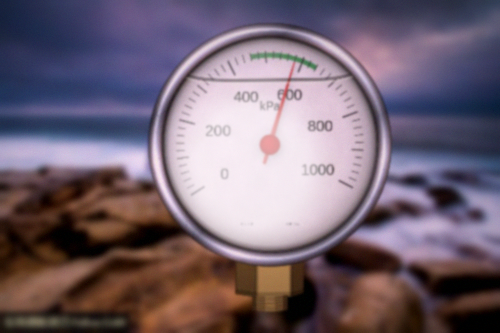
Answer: 580; kPa
